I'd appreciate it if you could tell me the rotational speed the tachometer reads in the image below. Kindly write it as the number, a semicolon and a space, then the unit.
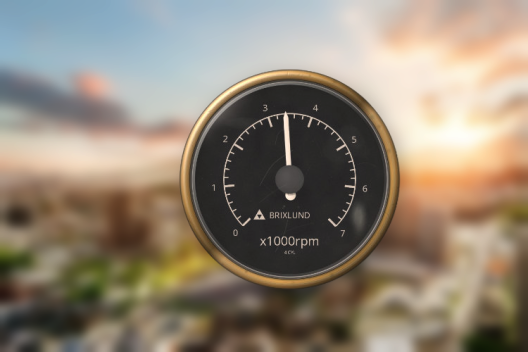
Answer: 3400; rpm
